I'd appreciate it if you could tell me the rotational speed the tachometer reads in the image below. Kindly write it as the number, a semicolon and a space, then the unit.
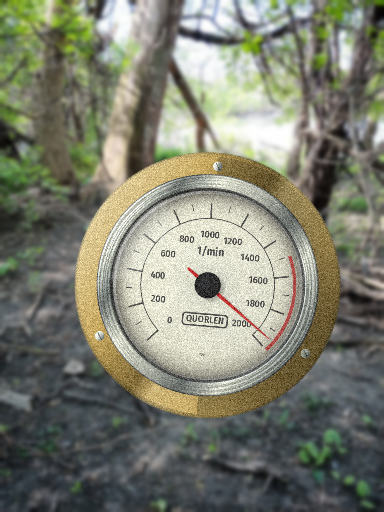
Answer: 1950; rpm
